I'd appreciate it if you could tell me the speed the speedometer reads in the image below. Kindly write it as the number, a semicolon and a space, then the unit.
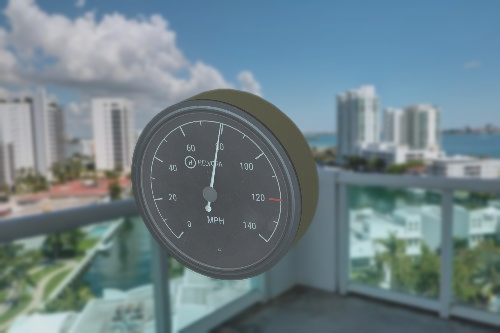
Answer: 80; mph
